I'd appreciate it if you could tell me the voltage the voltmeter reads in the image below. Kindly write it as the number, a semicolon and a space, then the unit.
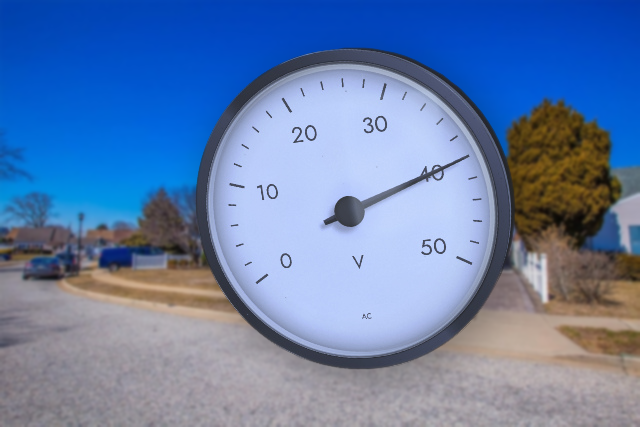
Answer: 40; V
